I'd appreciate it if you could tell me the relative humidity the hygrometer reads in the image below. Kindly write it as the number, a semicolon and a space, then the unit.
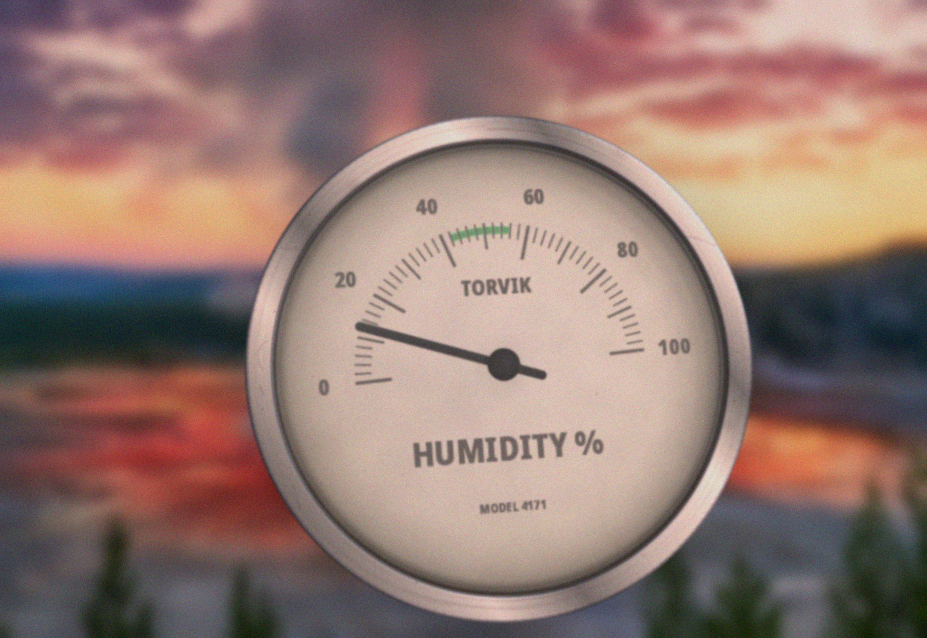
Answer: 12; %
